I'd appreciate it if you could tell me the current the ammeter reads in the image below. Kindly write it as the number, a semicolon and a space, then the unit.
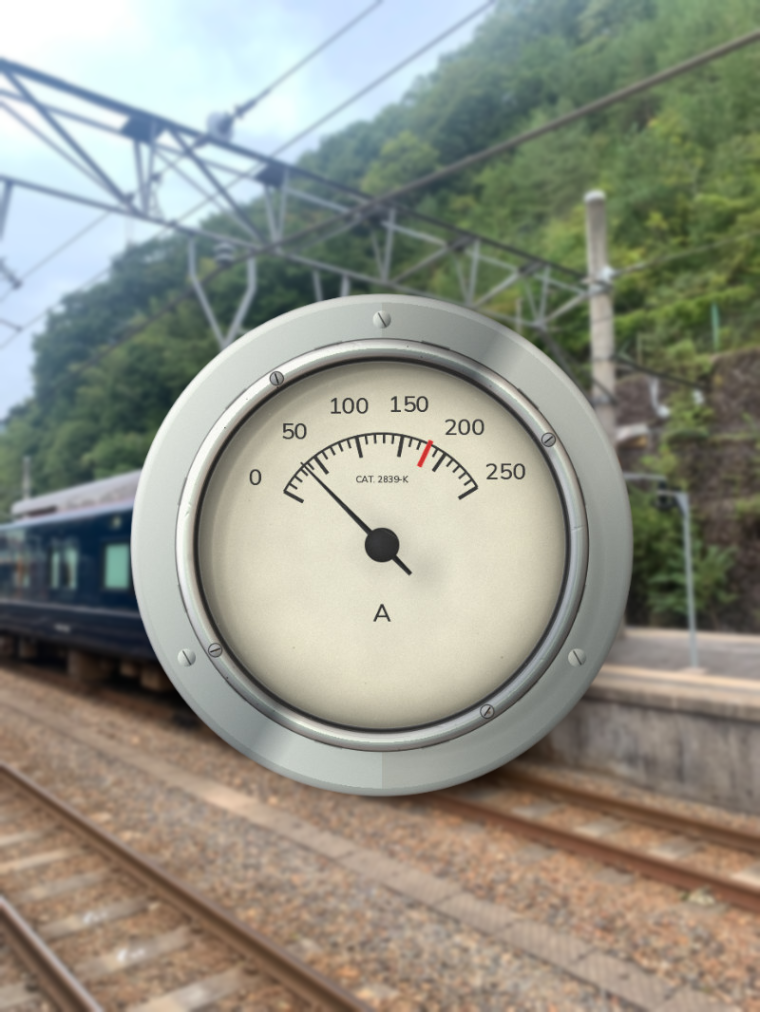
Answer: 35; A
